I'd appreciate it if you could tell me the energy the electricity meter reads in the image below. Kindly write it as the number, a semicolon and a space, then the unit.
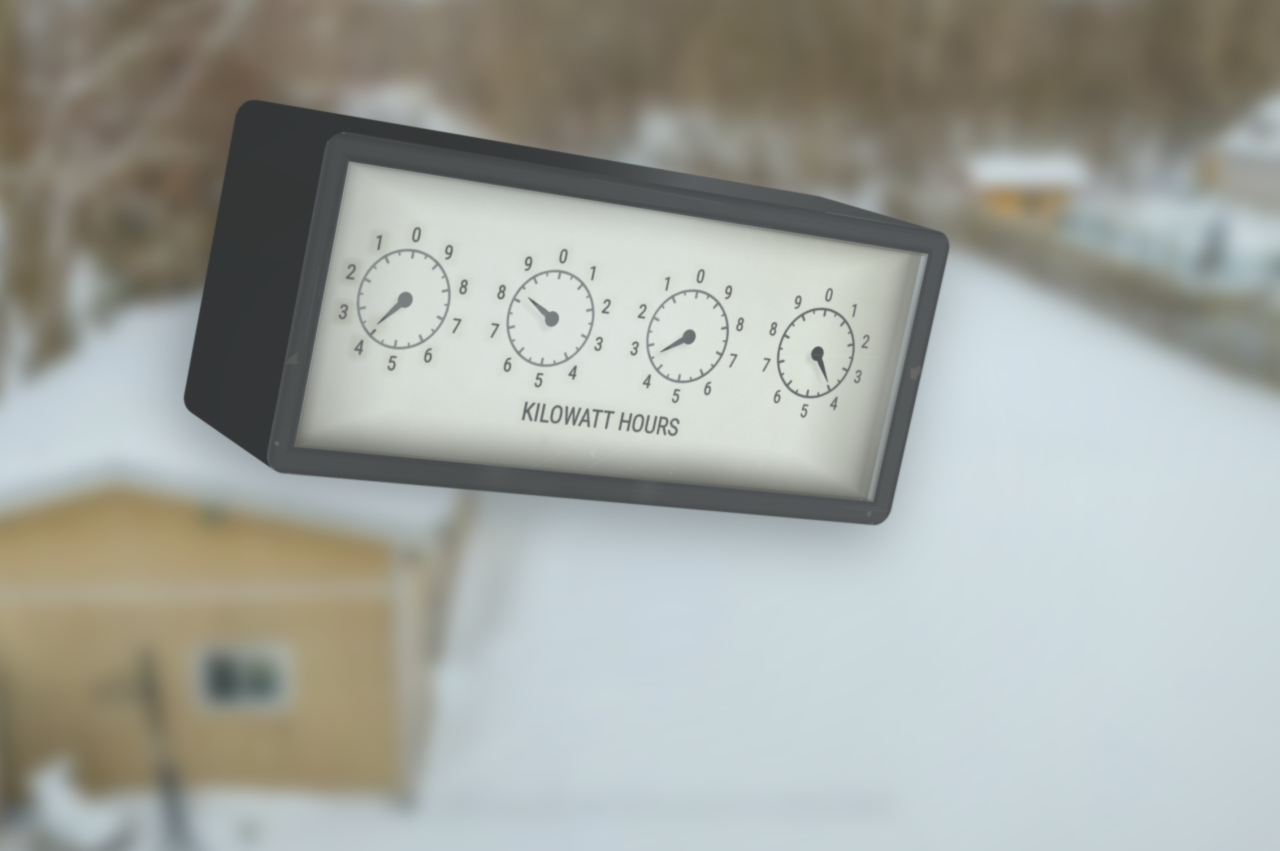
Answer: 3834; kWh
